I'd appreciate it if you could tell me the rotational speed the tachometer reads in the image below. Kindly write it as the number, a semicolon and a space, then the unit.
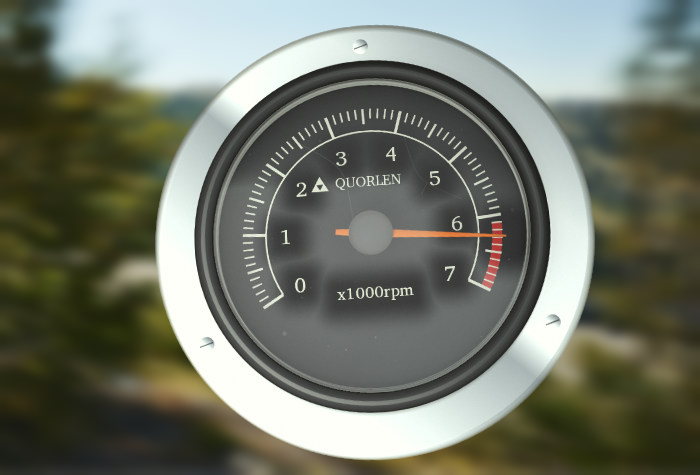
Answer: 6300; rpm
